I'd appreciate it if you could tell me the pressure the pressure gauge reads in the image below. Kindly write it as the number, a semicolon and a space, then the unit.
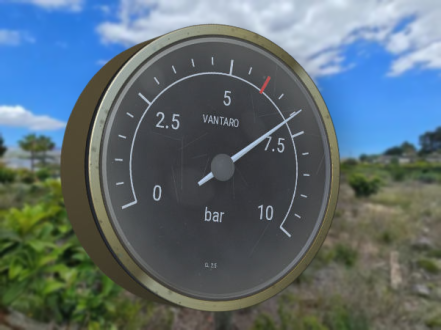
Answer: 7; bar
